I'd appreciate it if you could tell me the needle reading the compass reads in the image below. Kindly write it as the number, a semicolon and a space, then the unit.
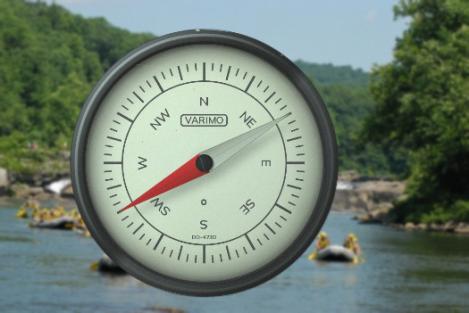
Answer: 240; °
